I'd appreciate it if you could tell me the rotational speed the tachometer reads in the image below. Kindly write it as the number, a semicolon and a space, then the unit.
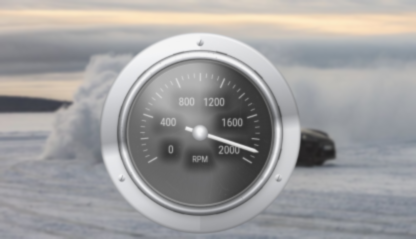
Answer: 1900; rpm
